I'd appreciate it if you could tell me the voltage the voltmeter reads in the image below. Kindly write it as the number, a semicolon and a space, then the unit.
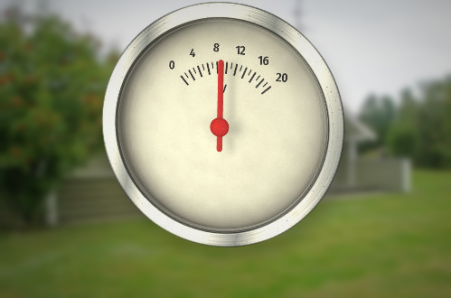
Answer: 9; V
